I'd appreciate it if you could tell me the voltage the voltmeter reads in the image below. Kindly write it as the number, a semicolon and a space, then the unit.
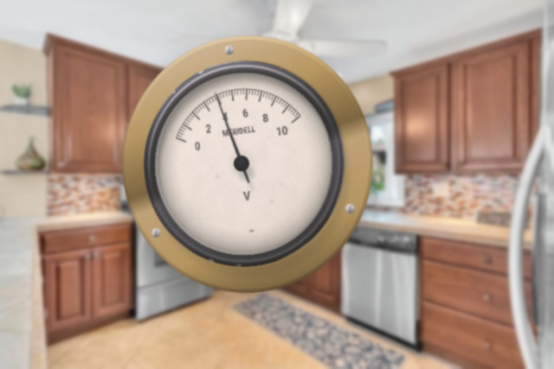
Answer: 4; V
